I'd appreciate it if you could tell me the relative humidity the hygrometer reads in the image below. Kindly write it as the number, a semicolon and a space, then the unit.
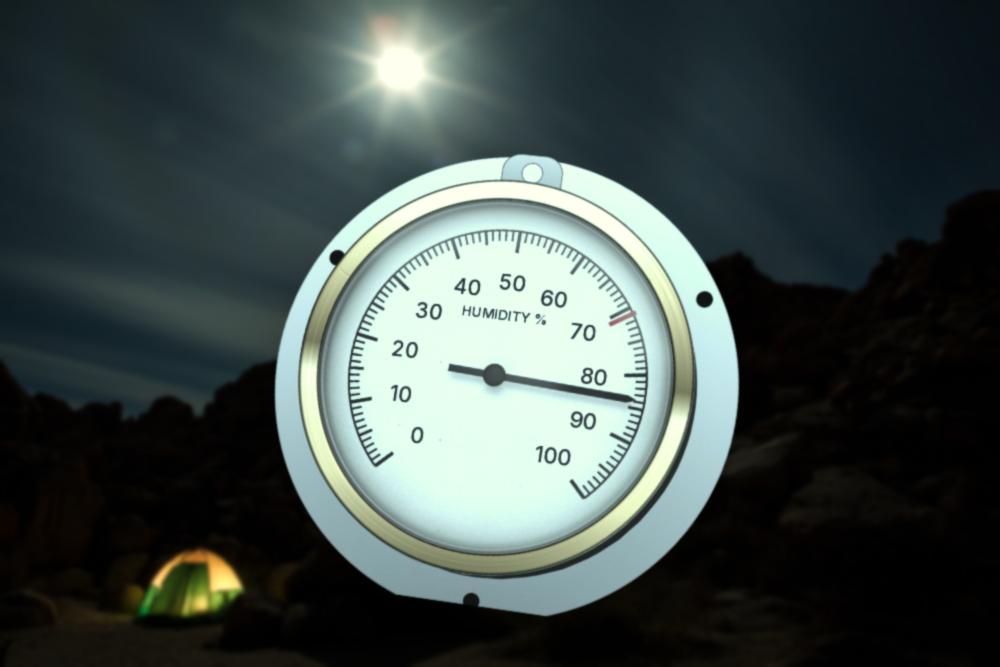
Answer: 84; %
